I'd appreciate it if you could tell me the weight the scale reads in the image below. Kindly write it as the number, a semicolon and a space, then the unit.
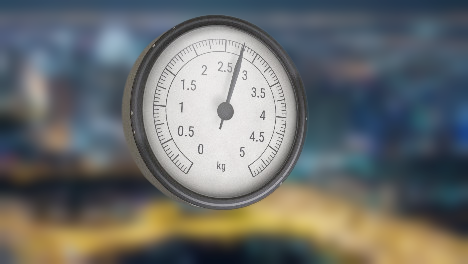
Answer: 2.75; kg
